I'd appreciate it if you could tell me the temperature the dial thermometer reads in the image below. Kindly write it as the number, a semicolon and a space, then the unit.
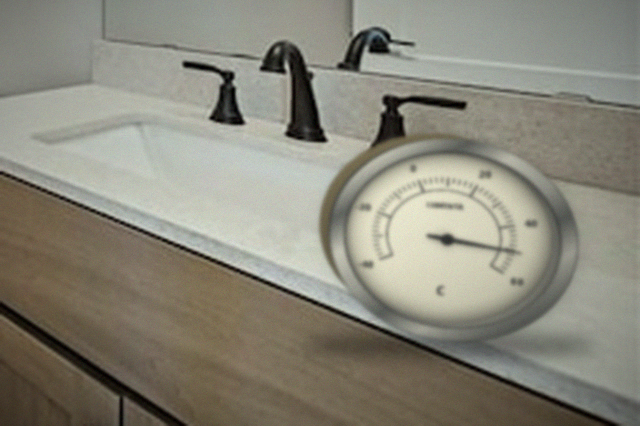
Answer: 50; °C
